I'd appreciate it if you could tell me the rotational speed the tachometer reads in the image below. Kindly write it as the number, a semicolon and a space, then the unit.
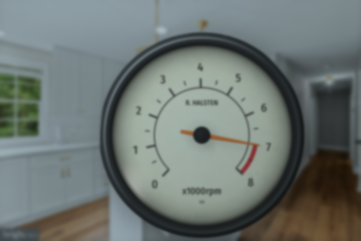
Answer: 7000; rpm
